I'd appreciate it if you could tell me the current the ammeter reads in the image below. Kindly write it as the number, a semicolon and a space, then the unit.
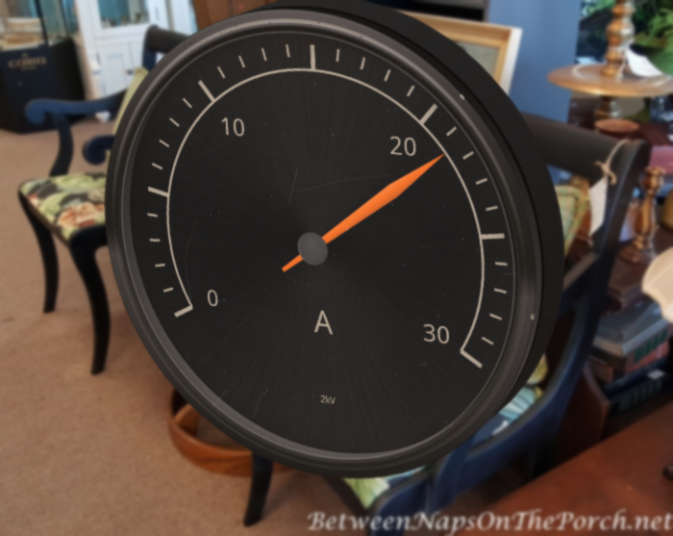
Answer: 21.5; A
